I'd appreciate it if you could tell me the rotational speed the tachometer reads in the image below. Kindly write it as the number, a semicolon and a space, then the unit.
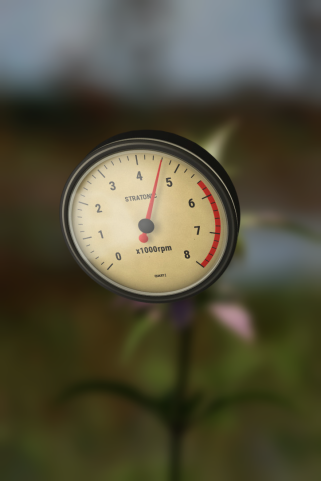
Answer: 4600; rpm
